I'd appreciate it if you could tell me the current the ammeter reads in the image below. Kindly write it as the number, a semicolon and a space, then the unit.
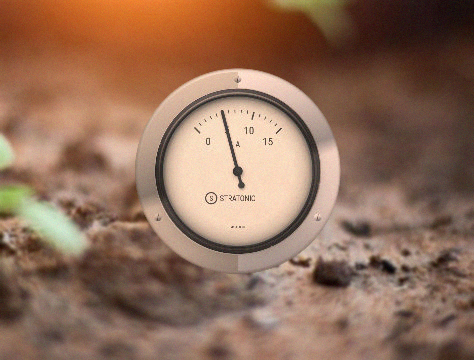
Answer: 5; A
